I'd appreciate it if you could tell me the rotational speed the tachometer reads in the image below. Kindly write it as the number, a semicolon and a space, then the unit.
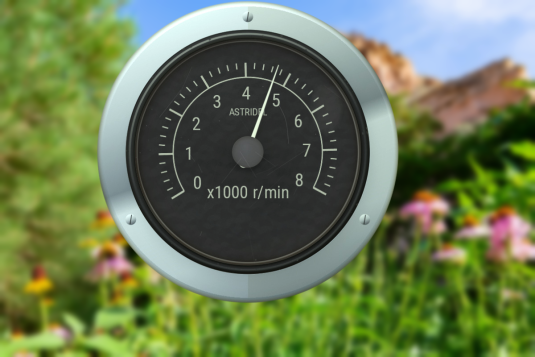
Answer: 4700; rpm
